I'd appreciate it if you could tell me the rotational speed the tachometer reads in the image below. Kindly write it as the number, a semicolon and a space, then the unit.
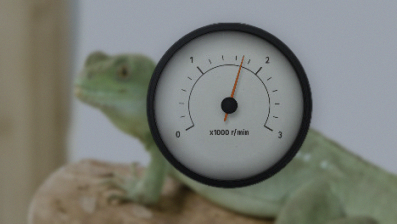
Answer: 1700; rpm
